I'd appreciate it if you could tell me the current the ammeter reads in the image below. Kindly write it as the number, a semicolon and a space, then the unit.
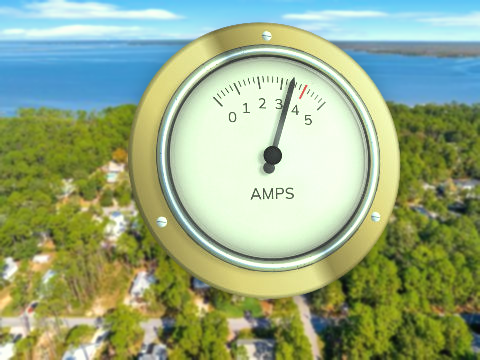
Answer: 3.4; A
